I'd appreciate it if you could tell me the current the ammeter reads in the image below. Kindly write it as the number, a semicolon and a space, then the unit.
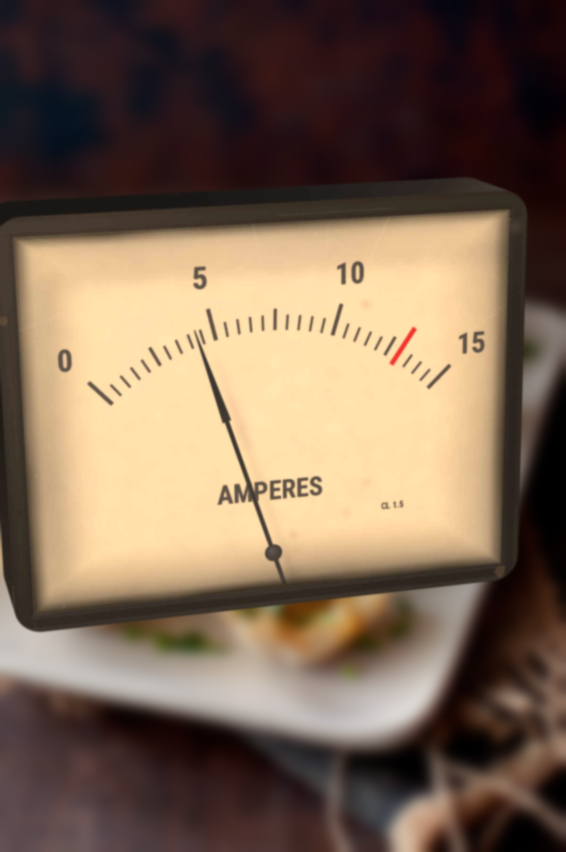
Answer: 4.25; A
